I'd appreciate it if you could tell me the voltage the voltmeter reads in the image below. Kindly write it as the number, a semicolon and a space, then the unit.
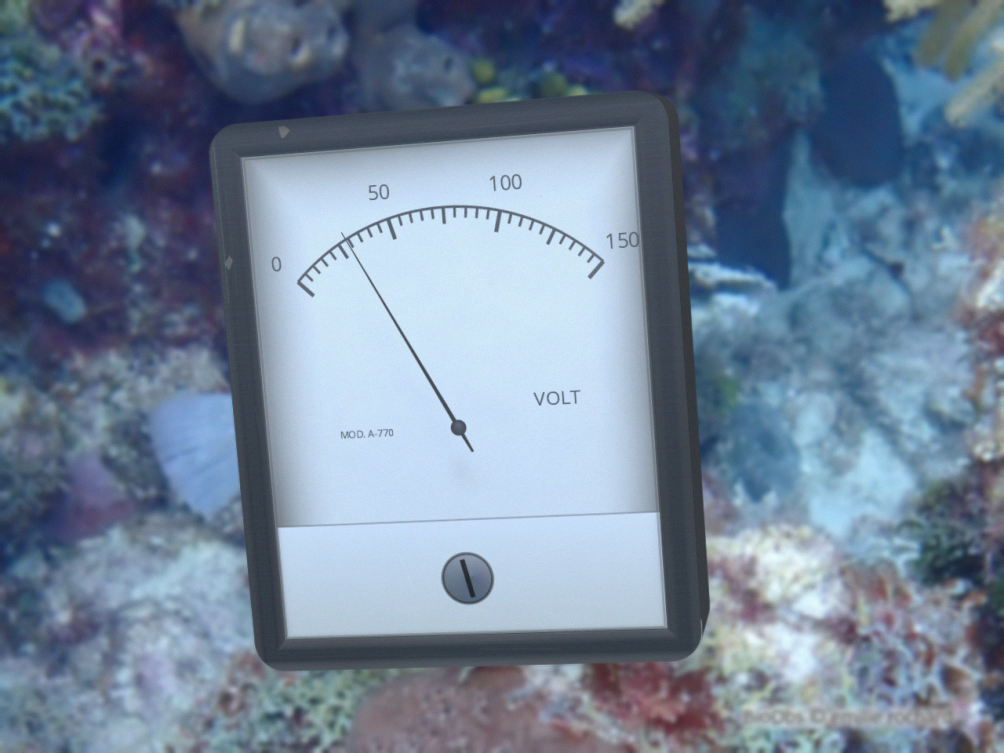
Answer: 30; V
